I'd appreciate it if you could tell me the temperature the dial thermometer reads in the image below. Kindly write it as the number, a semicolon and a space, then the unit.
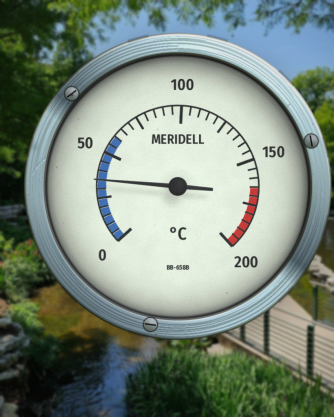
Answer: 35; °C
